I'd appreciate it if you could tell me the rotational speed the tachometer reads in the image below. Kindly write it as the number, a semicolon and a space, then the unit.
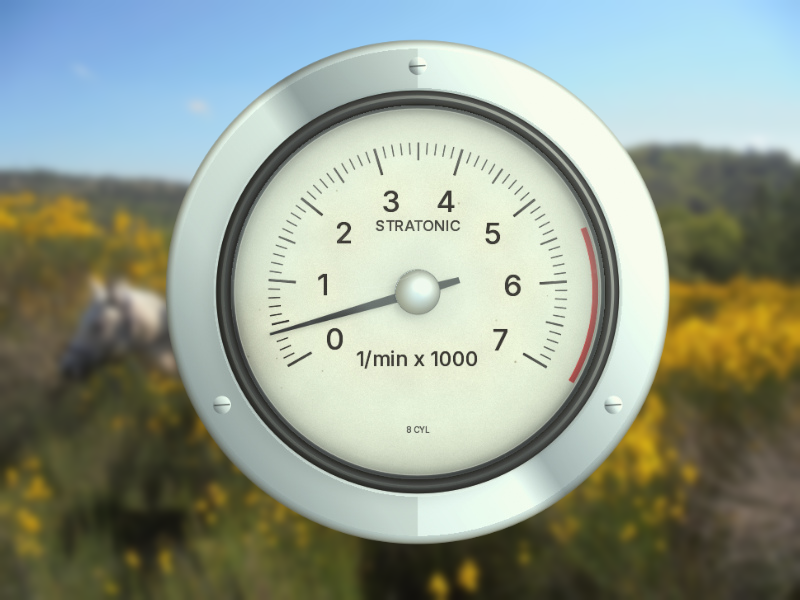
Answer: 400; rpm
